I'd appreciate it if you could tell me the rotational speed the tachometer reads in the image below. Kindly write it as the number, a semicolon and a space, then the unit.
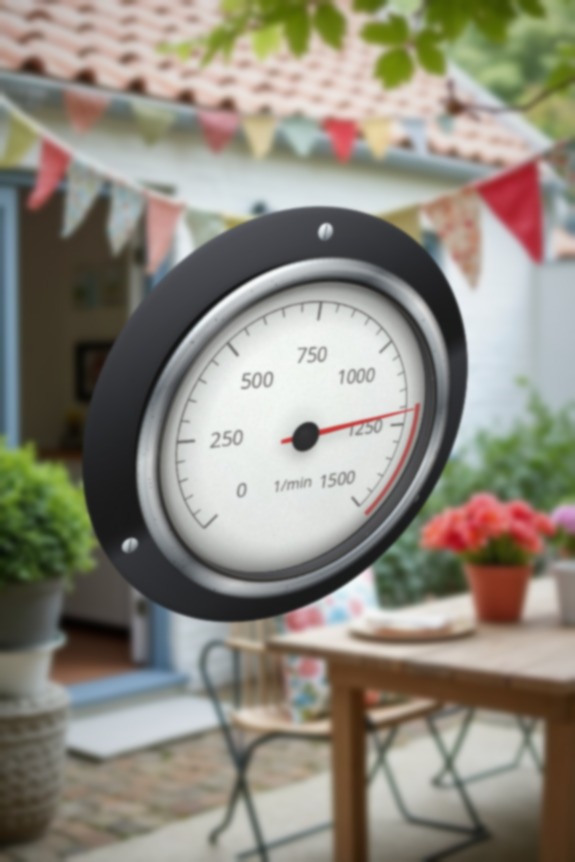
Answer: 1200; rpm
